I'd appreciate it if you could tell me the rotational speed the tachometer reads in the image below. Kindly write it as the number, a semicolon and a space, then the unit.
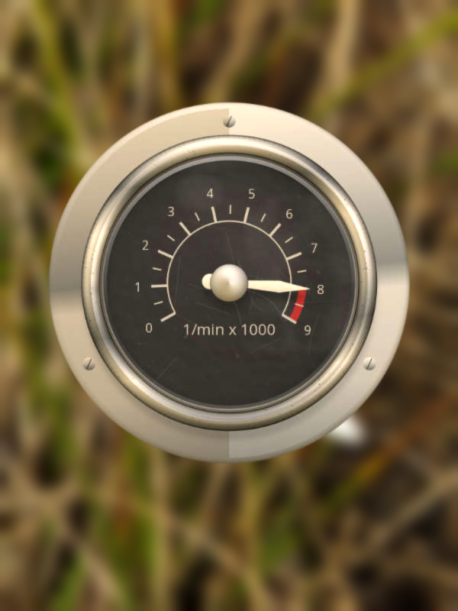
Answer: 8000; rpm
